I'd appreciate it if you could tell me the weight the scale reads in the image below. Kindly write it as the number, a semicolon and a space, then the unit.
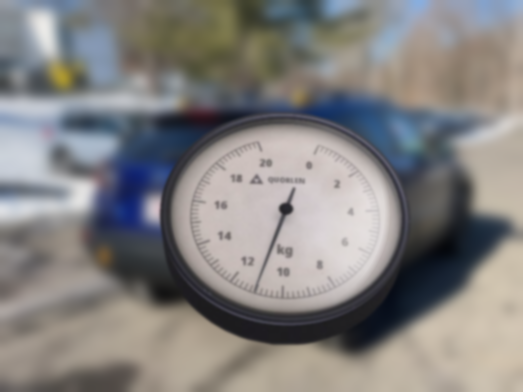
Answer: 11; kg
